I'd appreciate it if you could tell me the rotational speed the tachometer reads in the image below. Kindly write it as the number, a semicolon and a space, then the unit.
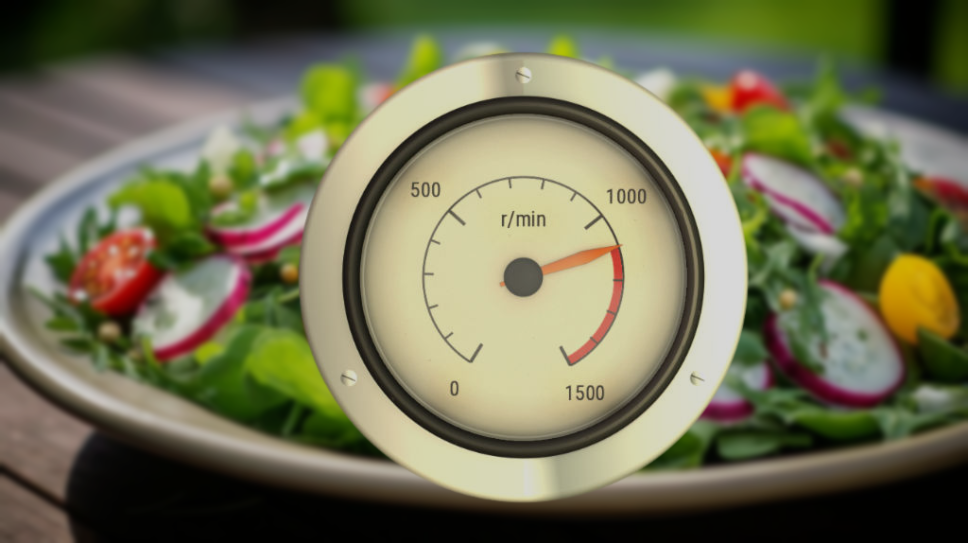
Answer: 1100; rpm
